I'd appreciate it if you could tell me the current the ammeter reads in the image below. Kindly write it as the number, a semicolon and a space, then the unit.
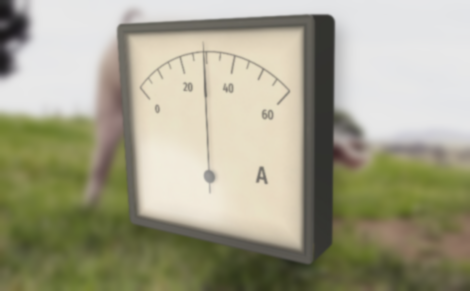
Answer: 30; A
